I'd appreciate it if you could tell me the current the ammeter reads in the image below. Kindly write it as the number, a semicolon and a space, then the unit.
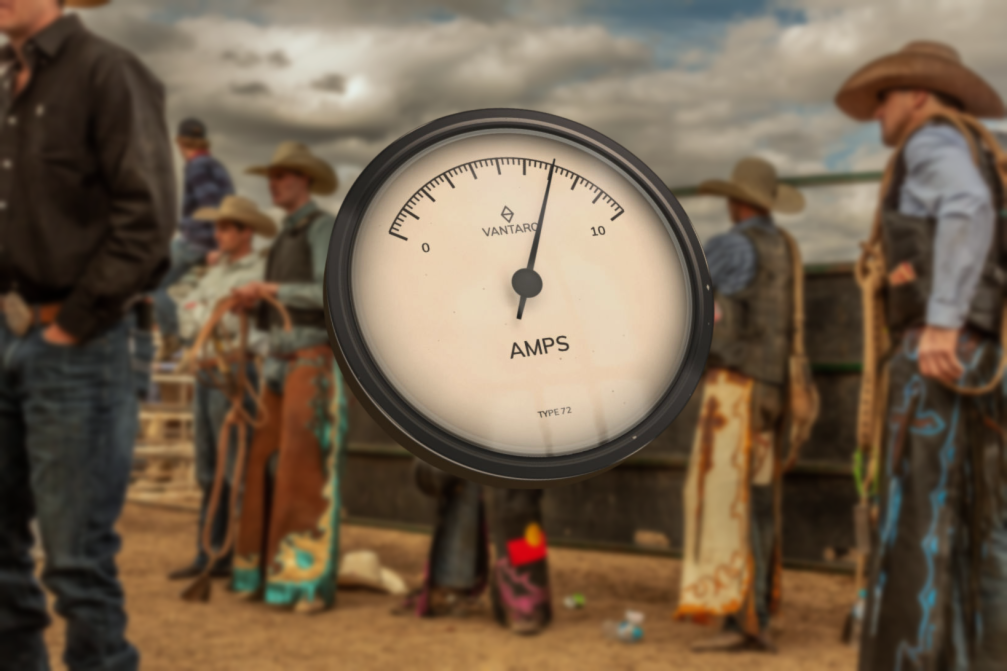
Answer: 7; A
